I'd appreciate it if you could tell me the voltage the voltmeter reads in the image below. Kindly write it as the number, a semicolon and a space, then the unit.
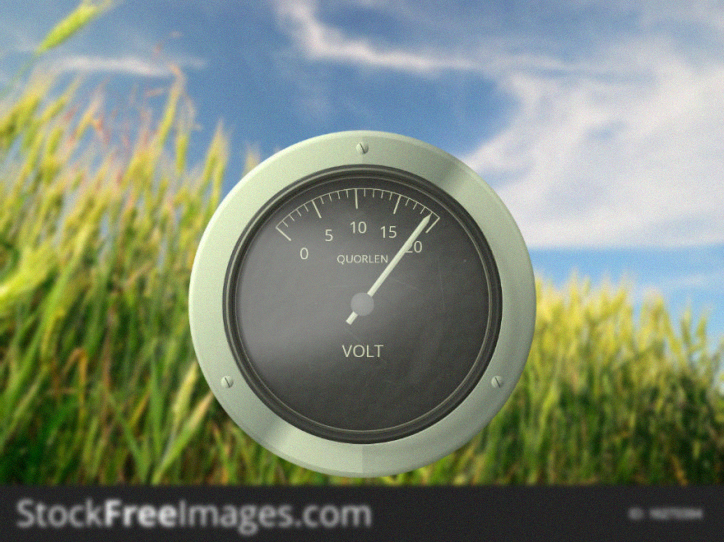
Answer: 19; V
